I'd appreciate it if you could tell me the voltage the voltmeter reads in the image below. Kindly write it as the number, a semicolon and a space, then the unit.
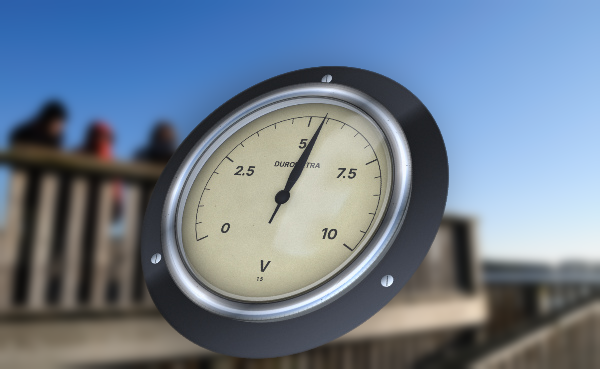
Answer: 5.5; V
